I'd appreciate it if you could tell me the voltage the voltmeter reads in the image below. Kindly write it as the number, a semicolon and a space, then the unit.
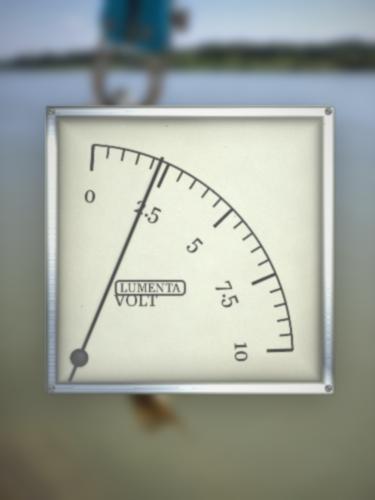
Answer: 2.25; V
